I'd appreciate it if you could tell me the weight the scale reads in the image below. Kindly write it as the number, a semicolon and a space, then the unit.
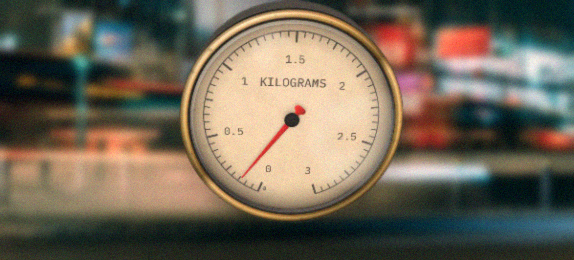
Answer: 0.15; kg
